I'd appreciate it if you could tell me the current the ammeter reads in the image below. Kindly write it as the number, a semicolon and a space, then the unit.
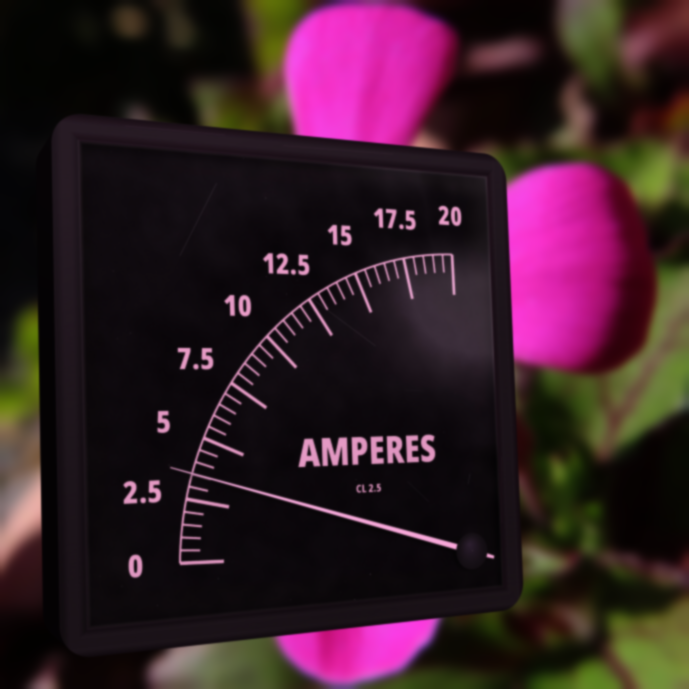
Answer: 3.5; A
